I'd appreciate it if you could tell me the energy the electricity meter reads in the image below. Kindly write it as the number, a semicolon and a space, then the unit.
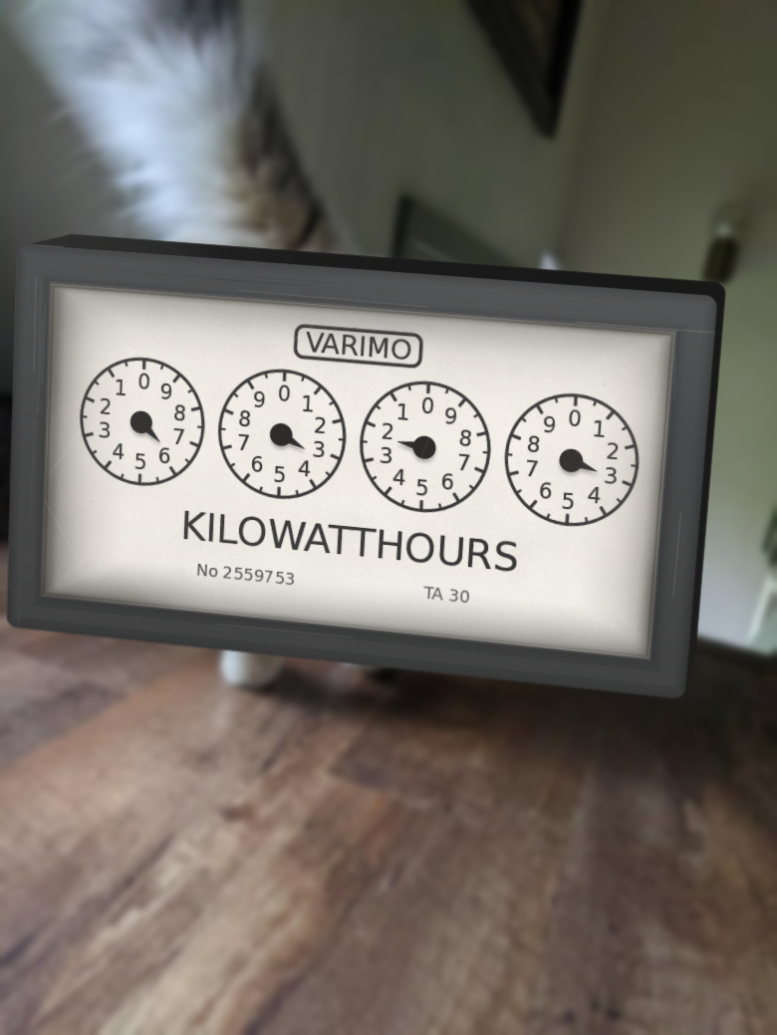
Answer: 6323; kWh
